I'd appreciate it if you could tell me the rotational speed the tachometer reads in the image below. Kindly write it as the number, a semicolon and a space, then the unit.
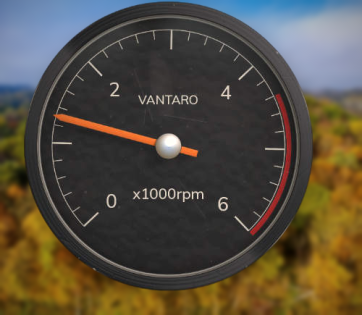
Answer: 1300; rpm
